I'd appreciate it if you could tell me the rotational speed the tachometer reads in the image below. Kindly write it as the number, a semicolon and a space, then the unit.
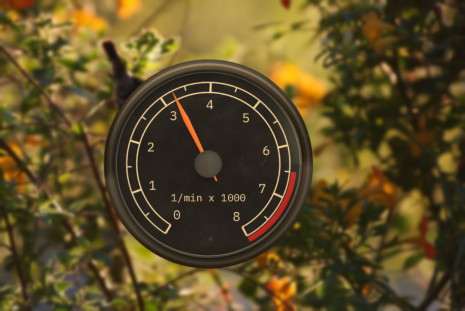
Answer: 3250; rpm
